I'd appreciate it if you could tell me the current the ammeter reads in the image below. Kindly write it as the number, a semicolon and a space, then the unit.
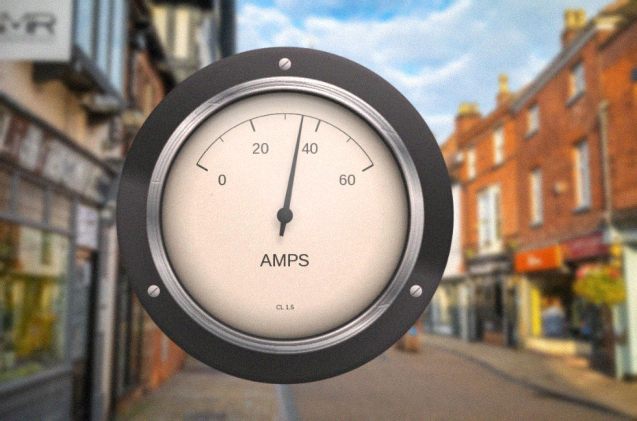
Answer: 35; A
